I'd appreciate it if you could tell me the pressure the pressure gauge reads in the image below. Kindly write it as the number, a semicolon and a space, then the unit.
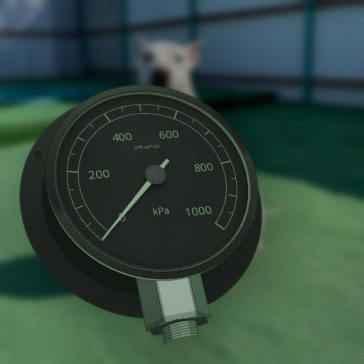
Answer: 0; kPa
